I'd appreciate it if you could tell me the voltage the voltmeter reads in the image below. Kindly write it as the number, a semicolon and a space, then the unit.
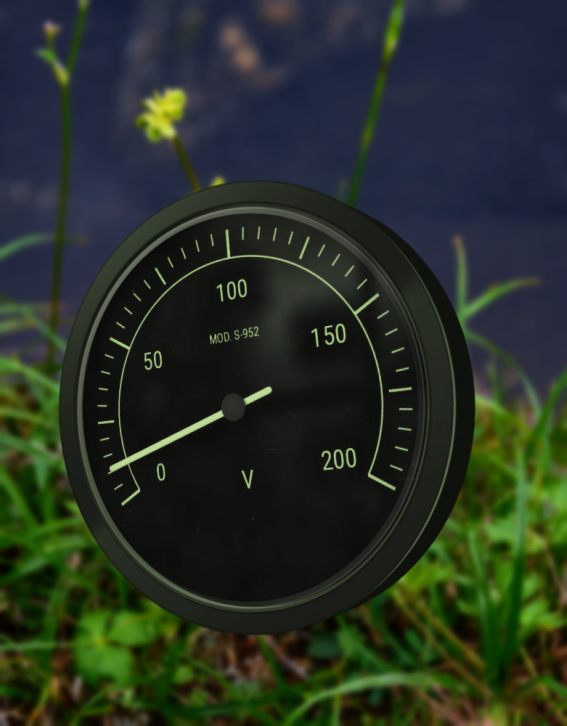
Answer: 10; V
